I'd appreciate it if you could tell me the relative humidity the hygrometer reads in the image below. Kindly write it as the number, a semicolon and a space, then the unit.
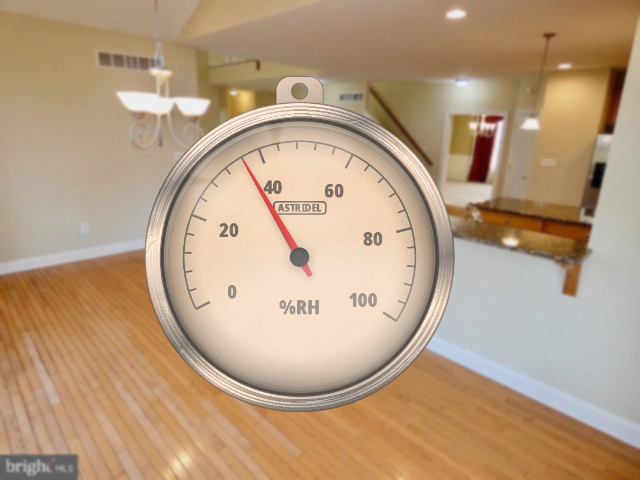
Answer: 36; %
